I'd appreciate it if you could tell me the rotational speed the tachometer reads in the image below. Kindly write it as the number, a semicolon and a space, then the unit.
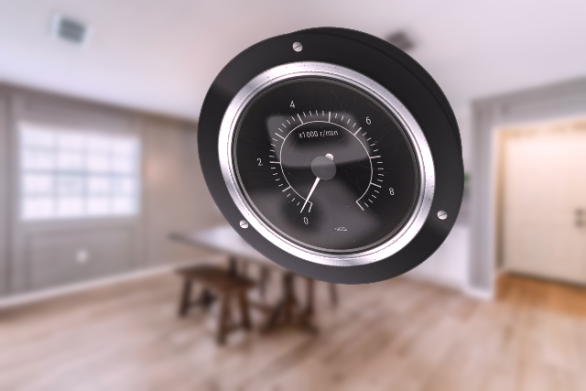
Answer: 200; rpm
